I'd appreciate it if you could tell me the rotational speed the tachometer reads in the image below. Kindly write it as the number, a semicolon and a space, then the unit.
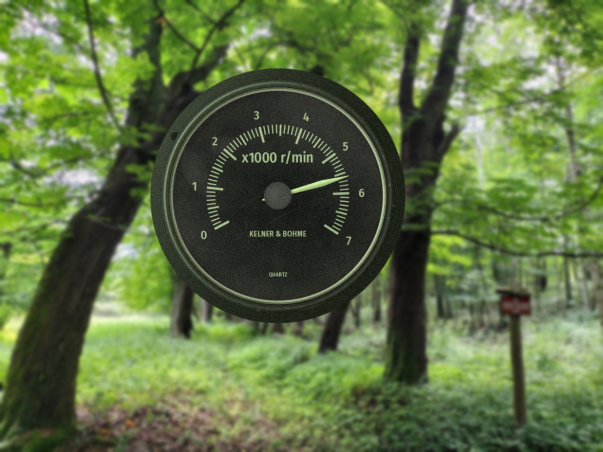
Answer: 5600; rpm
